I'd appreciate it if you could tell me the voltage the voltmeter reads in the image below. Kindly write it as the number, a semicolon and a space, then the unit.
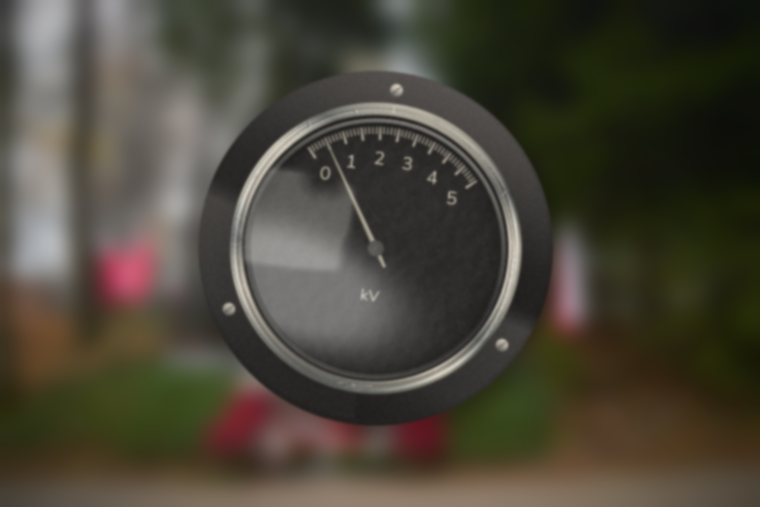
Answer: 0.5; kV
